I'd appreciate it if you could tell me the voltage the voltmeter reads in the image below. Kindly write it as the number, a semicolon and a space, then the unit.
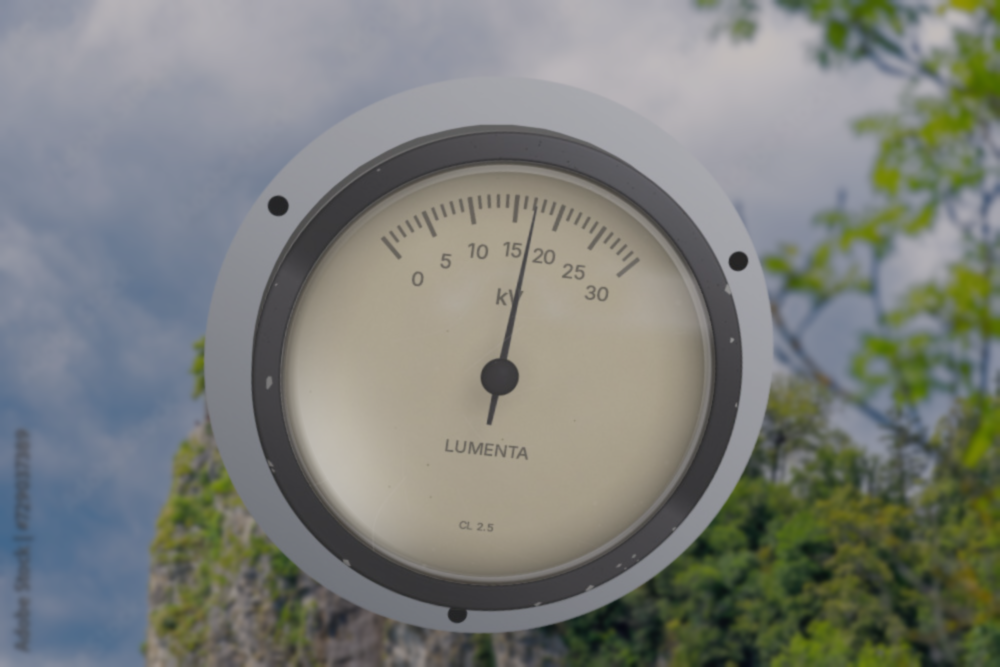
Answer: 17; kV
